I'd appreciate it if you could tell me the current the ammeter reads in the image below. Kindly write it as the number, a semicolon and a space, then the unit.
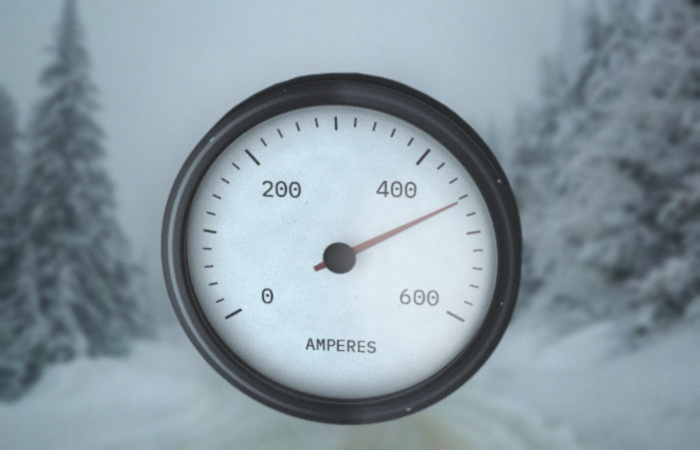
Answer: 460; A
